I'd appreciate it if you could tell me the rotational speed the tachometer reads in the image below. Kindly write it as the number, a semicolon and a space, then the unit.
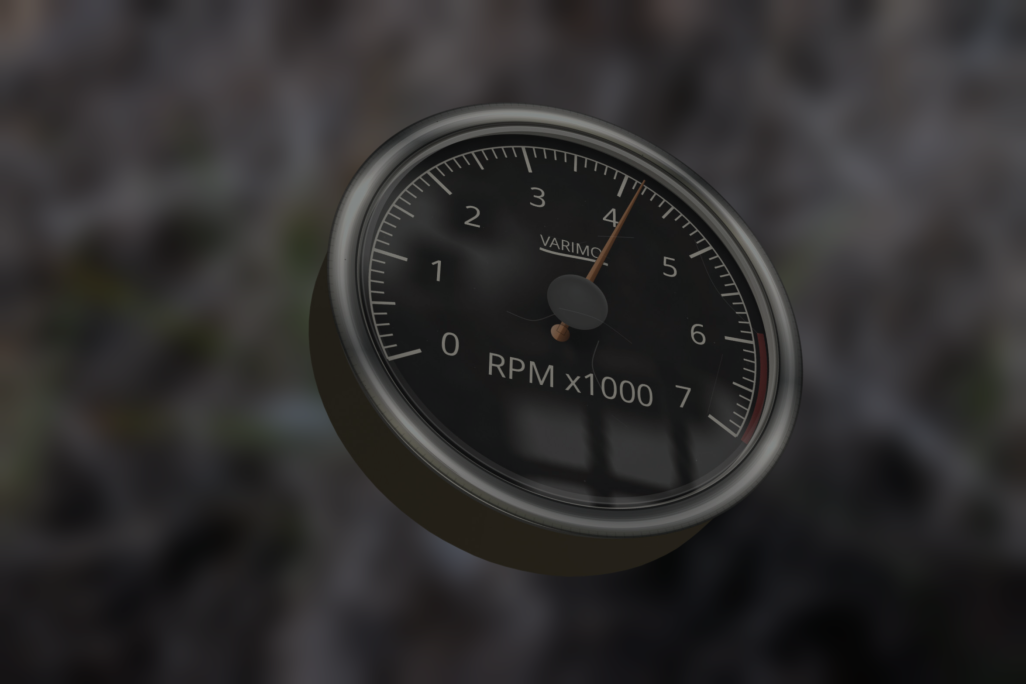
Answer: 4150; rpm
